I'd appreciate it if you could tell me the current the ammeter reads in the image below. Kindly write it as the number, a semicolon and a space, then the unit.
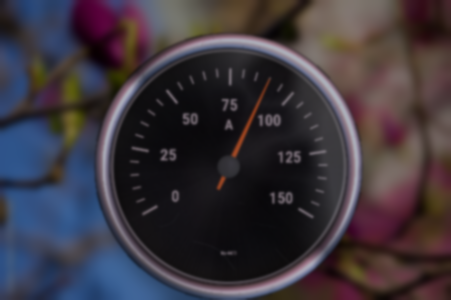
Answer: 90; A
